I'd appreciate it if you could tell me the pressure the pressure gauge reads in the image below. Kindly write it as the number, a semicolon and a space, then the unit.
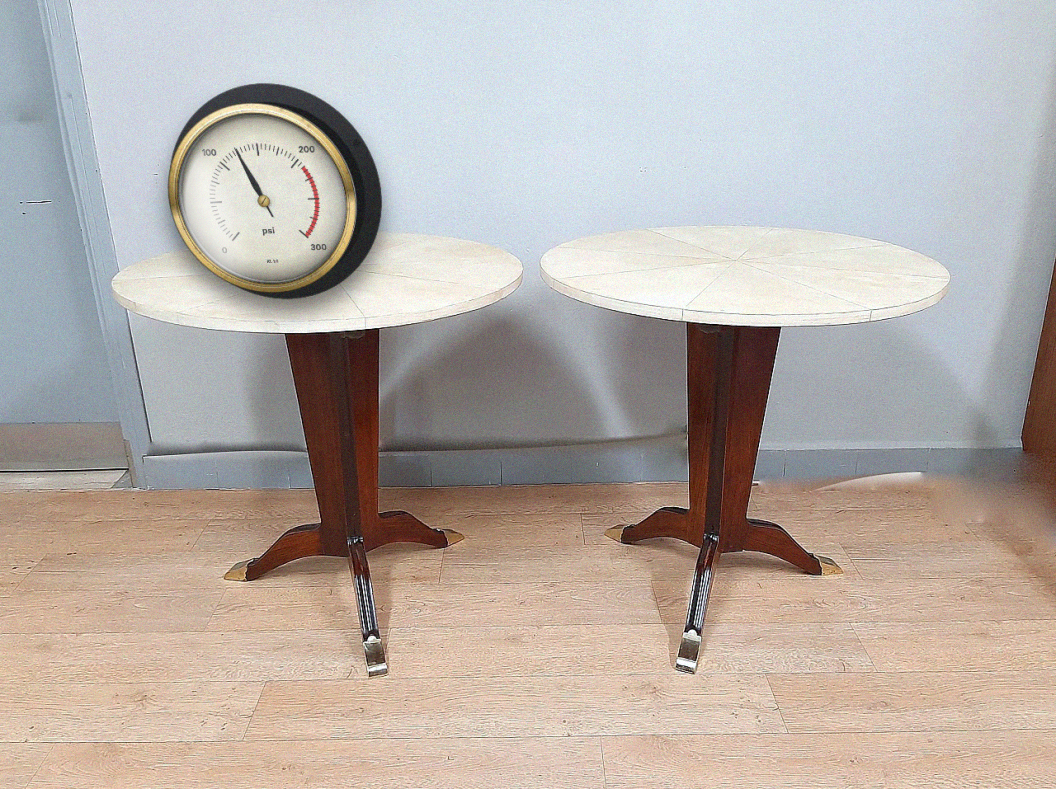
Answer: 125; psi
